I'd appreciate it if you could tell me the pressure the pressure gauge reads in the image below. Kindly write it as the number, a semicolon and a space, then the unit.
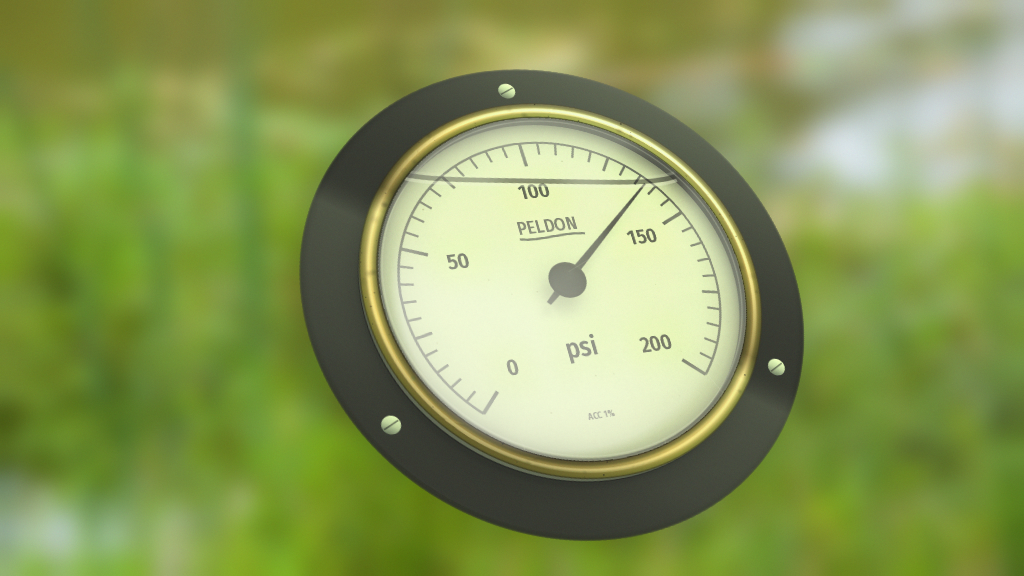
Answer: 137.5; psi
